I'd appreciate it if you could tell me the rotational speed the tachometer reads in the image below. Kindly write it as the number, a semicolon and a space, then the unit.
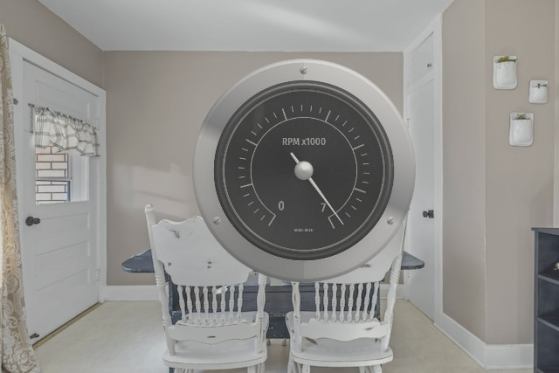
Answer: 6800; rpm
